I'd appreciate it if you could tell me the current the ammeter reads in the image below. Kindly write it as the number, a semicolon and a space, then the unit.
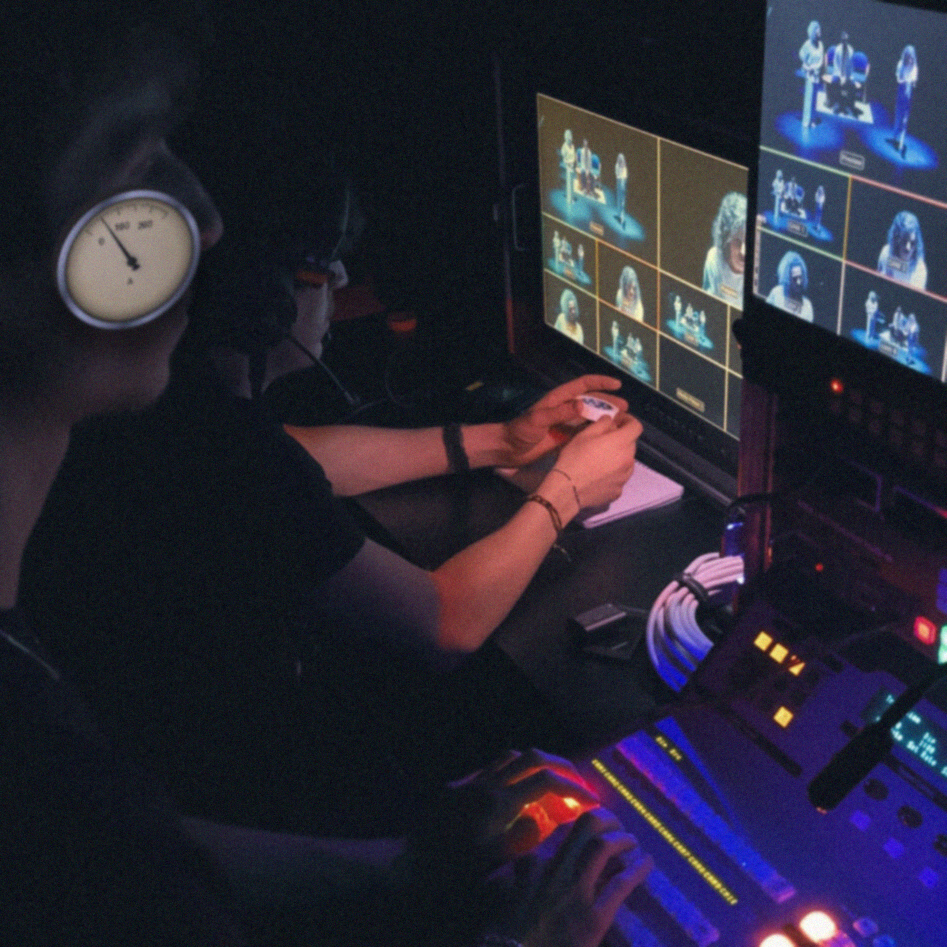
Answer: 50; A
